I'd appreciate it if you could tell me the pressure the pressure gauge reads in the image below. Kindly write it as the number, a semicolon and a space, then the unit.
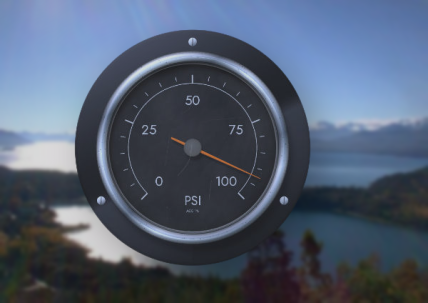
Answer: 92.5; psi
